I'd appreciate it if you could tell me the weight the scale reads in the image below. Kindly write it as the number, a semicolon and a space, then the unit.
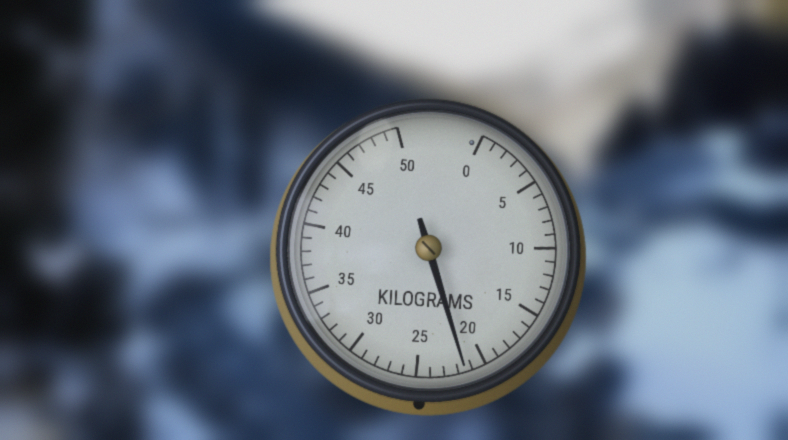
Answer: 21.5; kg
